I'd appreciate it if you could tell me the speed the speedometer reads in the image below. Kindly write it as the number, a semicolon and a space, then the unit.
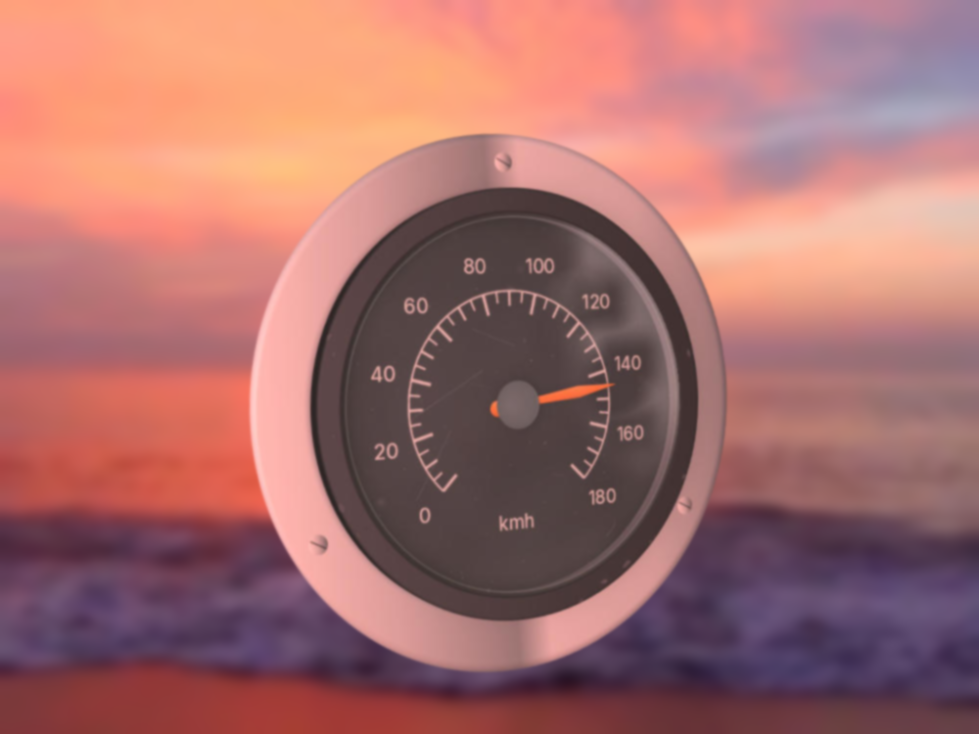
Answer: 145; km/h
